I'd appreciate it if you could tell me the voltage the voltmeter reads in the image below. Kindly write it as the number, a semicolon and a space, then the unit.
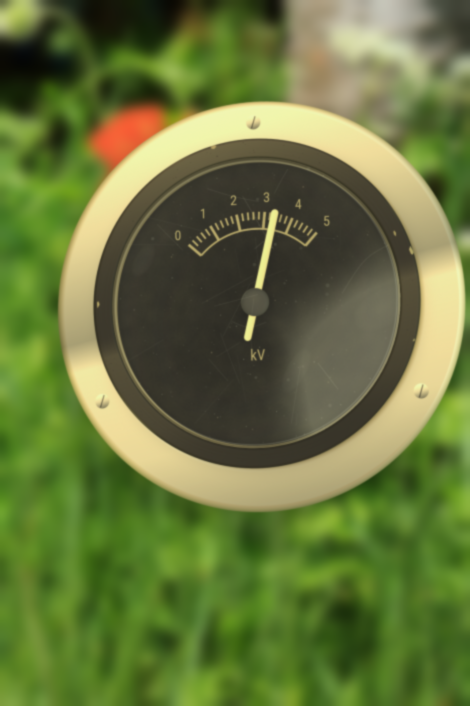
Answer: 3.4; kV
